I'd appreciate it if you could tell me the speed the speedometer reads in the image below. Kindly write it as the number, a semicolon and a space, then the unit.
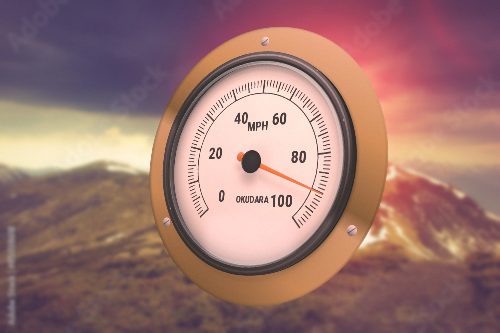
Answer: 90; mph
